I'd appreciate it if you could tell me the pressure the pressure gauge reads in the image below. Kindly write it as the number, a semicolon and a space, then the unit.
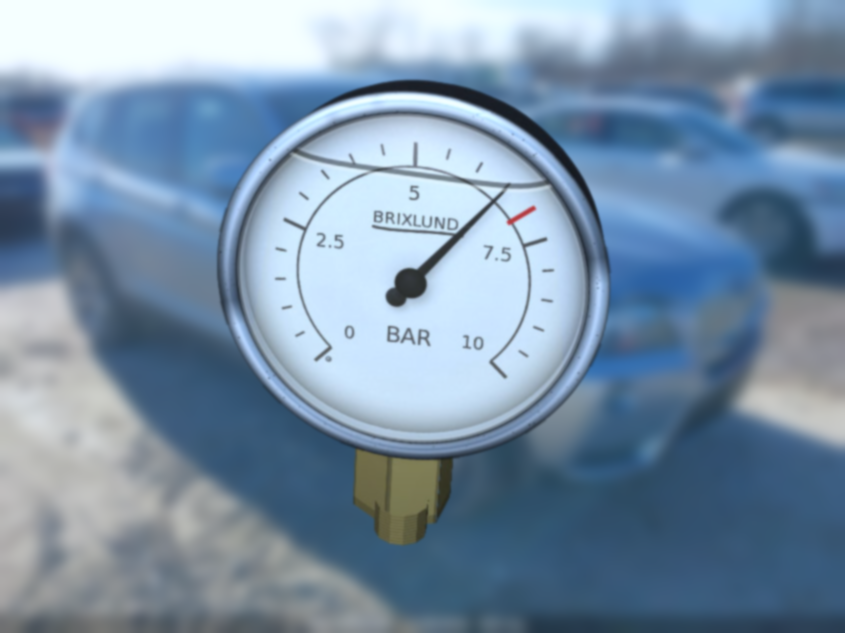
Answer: 6.5; bar
